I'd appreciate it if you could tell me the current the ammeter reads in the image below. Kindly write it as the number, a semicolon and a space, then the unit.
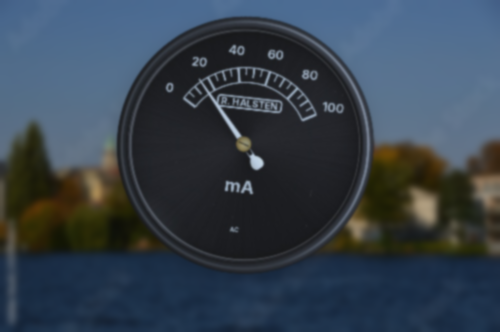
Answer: 15; mA
